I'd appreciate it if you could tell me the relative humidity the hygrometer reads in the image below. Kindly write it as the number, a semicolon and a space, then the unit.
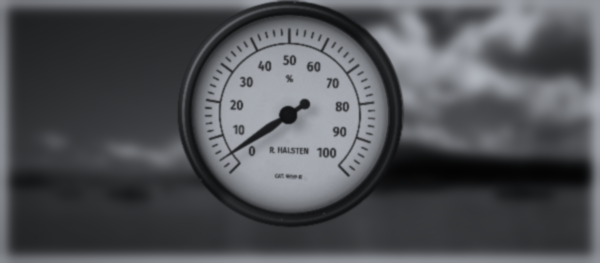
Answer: 4; %
